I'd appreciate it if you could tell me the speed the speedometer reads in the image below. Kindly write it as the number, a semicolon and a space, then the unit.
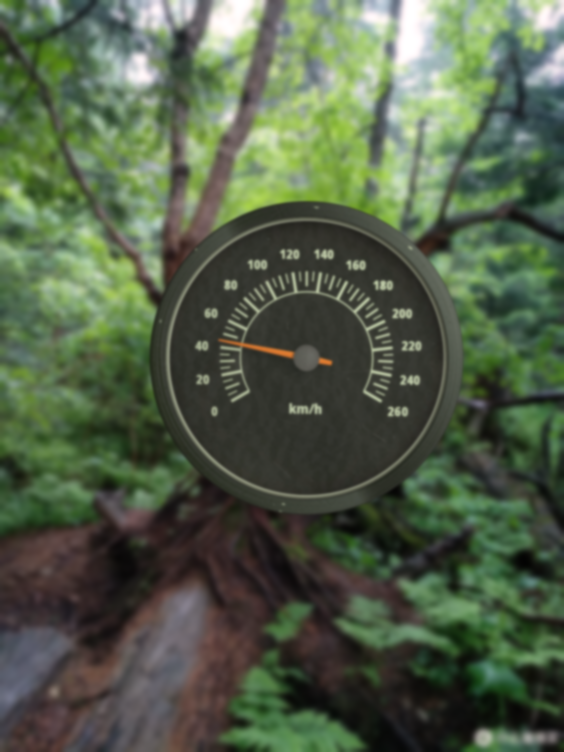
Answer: 45; km/h
